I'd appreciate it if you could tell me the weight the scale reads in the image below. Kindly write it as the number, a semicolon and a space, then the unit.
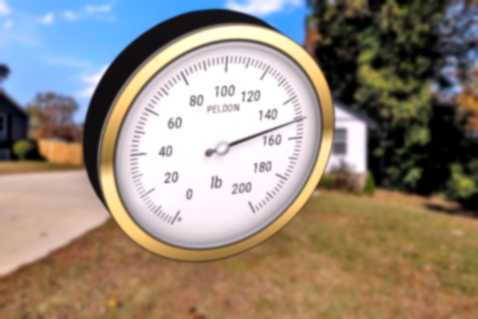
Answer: 150; lb
